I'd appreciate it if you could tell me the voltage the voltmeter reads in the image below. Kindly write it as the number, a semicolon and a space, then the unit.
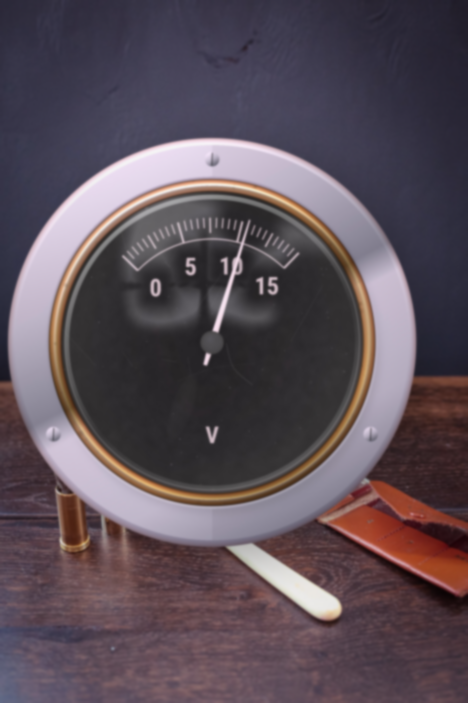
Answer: 10.5; V
